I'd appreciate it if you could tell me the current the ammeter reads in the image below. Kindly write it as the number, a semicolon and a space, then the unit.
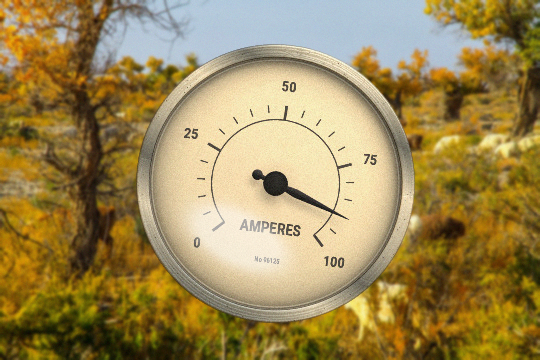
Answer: 90; A
